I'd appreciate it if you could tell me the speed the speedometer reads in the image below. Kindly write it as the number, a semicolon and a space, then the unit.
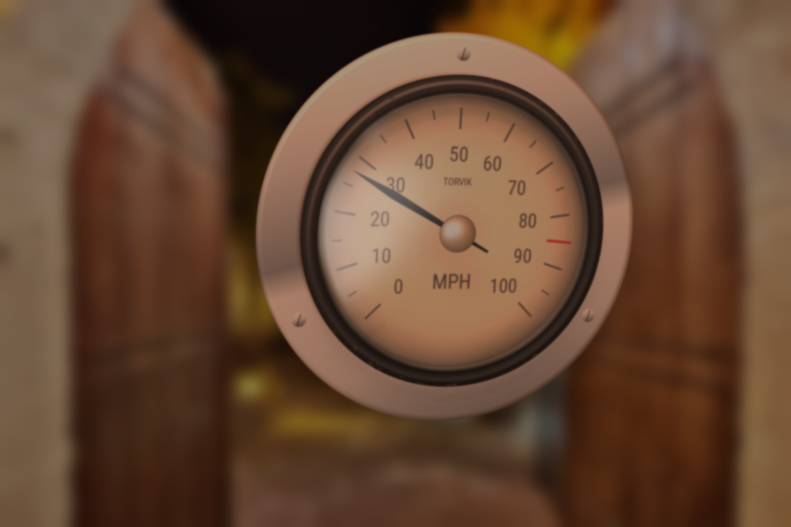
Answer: 27.5; mph
